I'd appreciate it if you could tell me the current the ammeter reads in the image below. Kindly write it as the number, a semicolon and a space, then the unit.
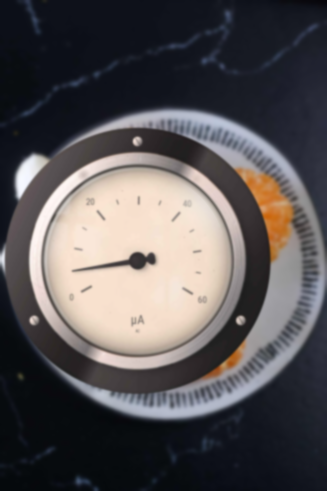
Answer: 5; µA
